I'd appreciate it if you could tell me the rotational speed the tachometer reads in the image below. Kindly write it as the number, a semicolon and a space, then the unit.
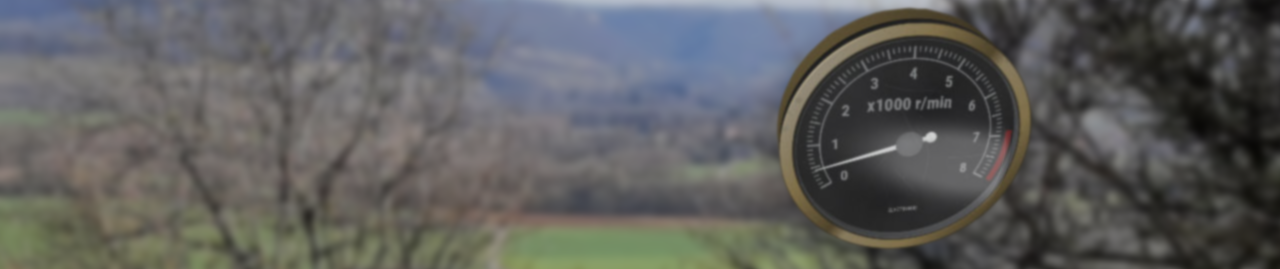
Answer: 500; rpm
